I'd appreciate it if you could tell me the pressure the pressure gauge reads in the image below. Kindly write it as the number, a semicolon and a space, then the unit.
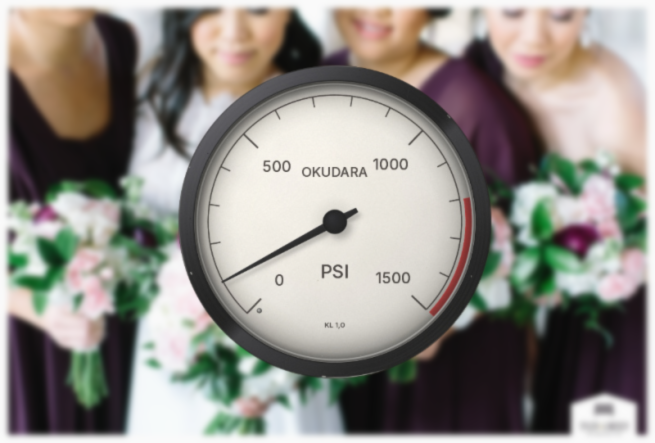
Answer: 100; psi
